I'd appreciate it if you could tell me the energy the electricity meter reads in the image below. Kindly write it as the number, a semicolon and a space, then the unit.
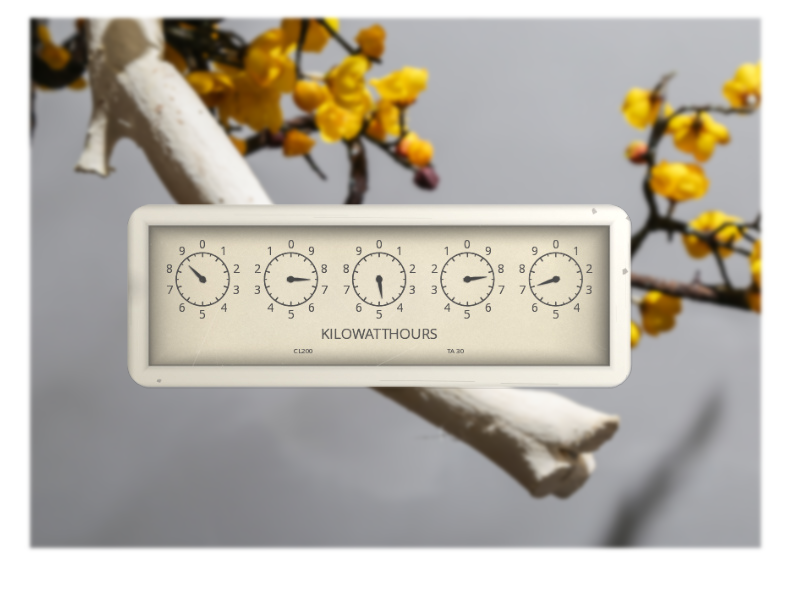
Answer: 87477; kWh
